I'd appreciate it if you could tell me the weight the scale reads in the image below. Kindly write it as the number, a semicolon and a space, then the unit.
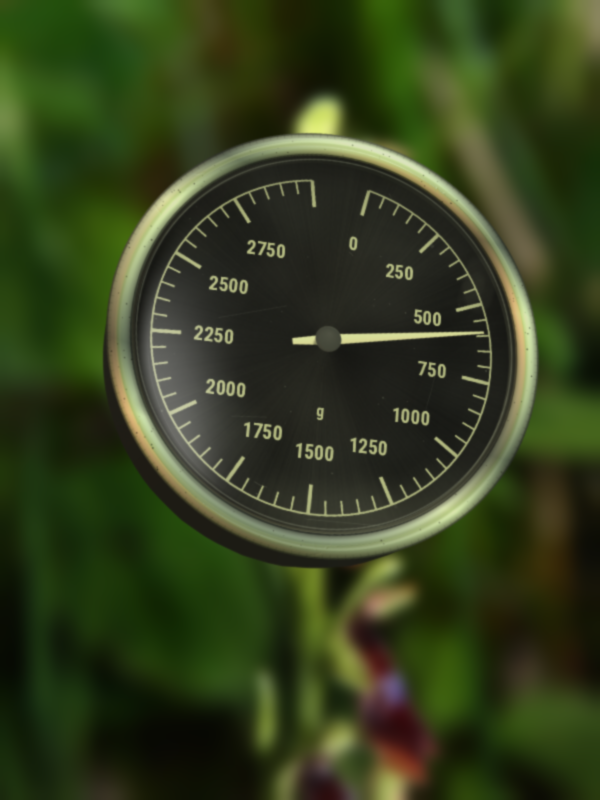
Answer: 600; g
